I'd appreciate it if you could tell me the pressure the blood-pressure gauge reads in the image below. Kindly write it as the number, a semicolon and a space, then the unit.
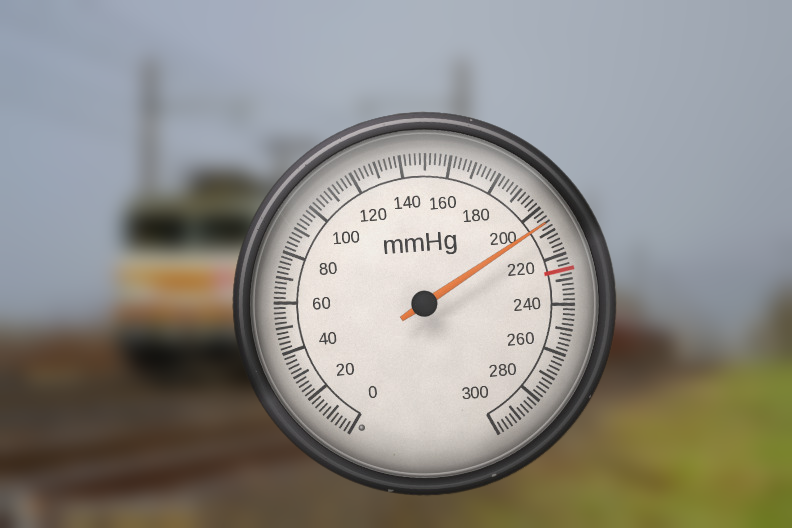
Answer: 206; mmHg
